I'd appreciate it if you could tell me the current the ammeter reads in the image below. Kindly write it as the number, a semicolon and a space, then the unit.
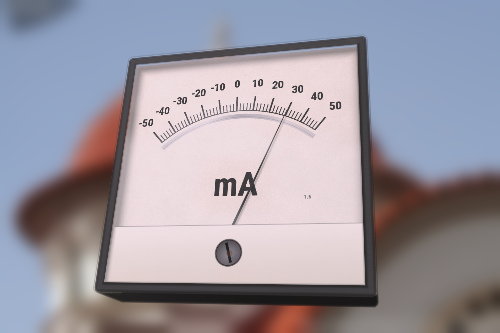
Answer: 30; mA
